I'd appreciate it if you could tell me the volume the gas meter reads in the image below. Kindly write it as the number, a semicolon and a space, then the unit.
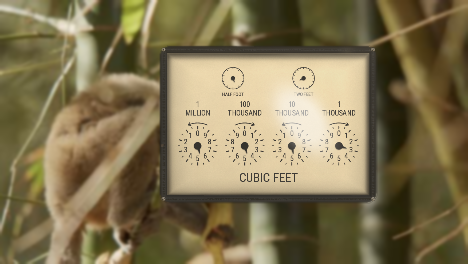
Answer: 545300; ft³
